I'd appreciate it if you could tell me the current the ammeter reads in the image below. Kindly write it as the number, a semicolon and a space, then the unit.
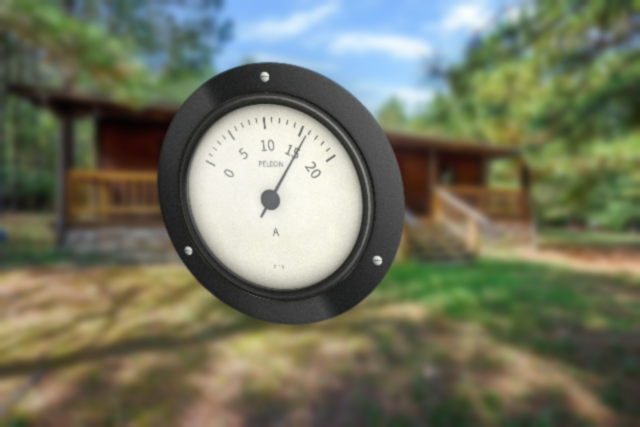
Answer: 16; A
